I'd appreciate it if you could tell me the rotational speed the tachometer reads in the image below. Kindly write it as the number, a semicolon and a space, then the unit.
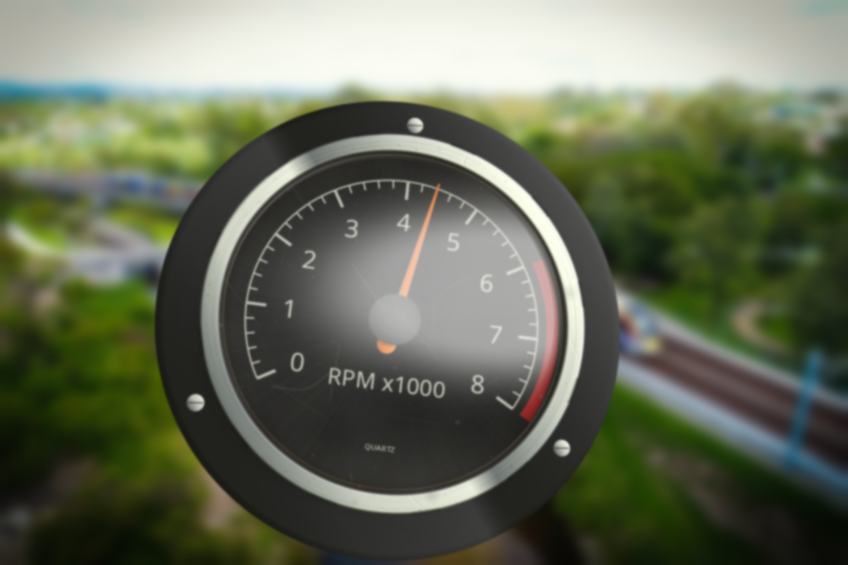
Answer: 4400; rpm
